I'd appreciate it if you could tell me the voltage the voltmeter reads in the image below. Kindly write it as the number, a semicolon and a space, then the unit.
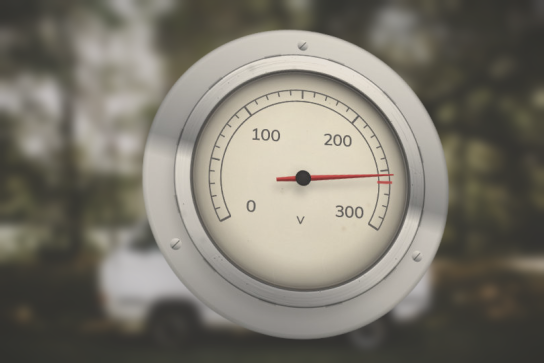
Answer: 255; V
